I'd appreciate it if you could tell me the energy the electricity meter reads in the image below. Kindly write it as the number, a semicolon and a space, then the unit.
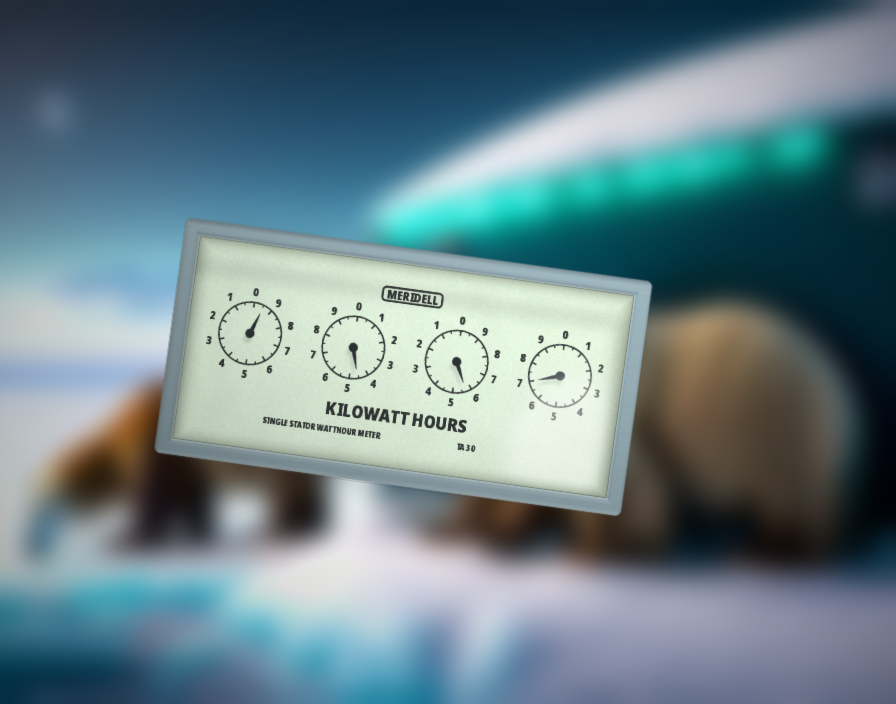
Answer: 9457; kWh
